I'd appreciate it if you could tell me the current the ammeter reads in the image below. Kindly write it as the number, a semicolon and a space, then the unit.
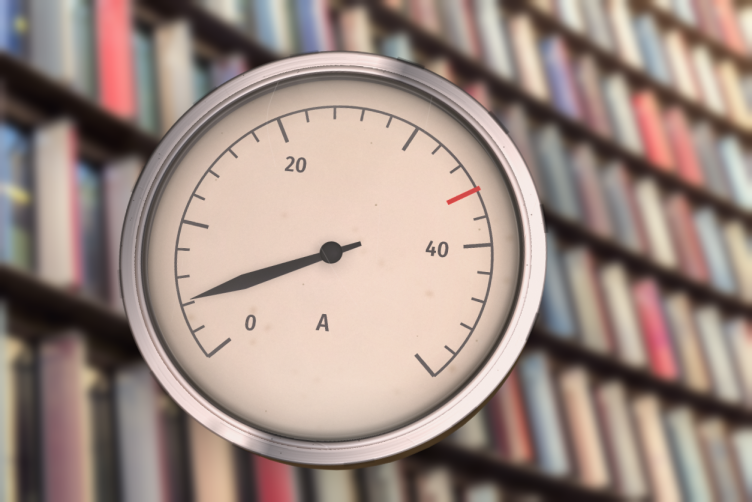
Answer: 4; A
